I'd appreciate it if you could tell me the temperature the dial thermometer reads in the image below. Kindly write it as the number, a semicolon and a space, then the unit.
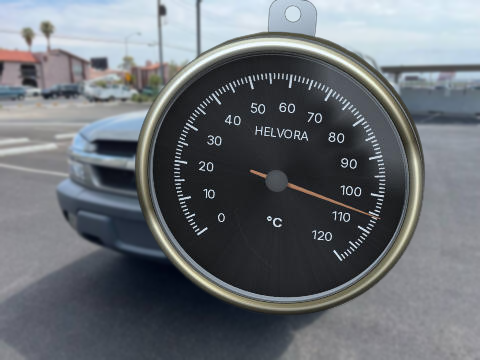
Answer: 105; °C
